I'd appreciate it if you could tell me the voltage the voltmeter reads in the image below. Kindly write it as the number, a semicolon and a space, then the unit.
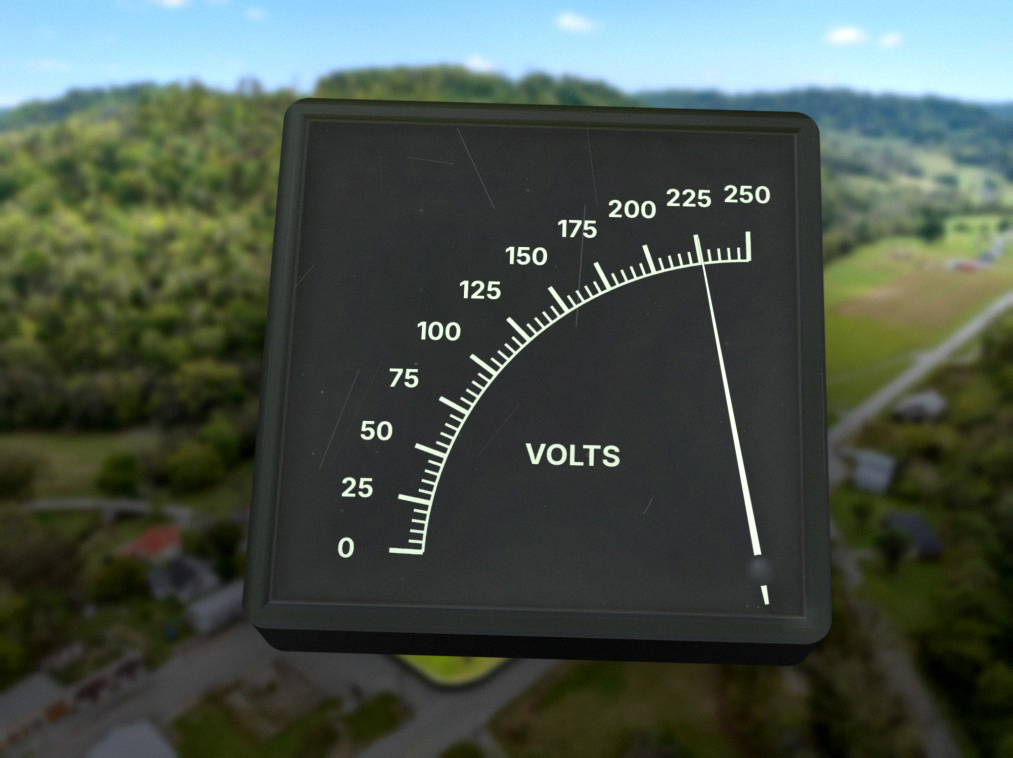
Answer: 225; V
